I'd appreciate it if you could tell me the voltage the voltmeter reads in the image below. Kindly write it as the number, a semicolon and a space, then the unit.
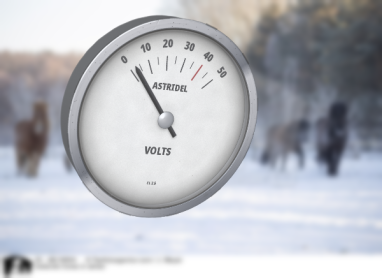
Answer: 2.5; V
